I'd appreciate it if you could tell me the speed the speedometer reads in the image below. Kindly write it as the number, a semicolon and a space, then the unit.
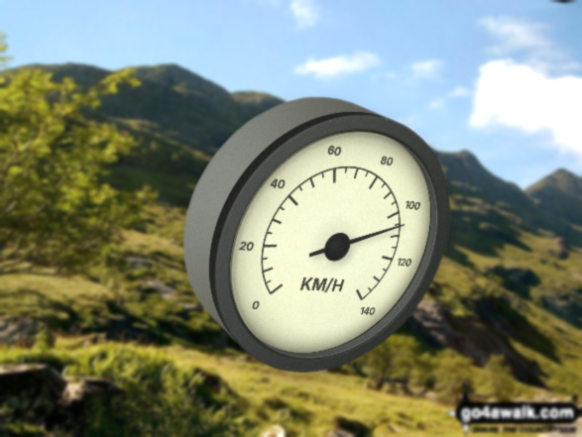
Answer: 105; km/h
